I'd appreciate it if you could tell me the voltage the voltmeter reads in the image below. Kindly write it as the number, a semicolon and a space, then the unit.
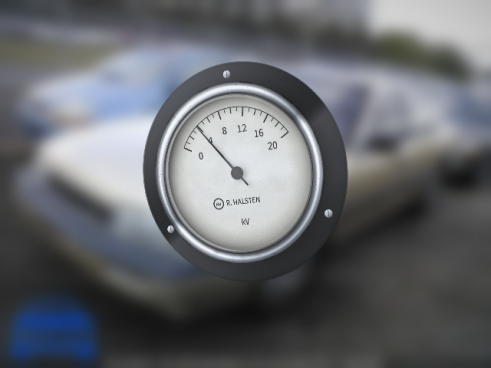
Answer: 4; kV
